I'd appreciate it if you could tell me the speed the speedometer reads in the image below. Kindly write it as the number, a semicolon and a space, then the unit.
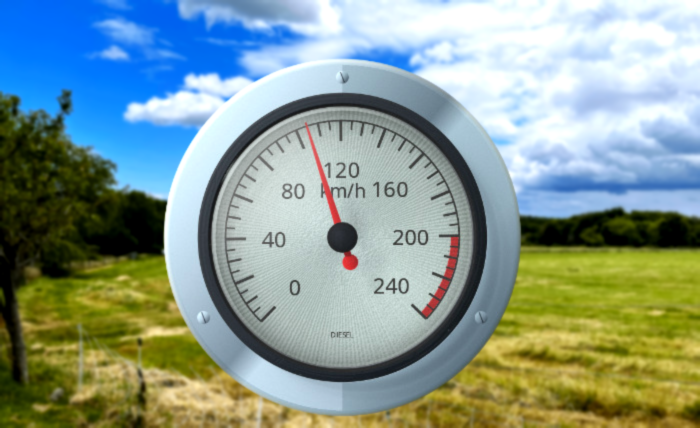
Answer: 105; km/h
